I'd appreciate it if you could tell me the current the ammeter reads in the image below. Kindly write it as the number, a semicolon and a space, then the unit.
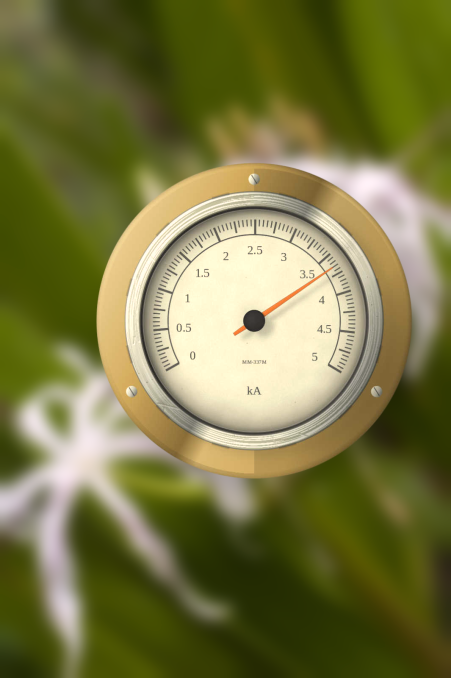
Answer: 3.65; kA
